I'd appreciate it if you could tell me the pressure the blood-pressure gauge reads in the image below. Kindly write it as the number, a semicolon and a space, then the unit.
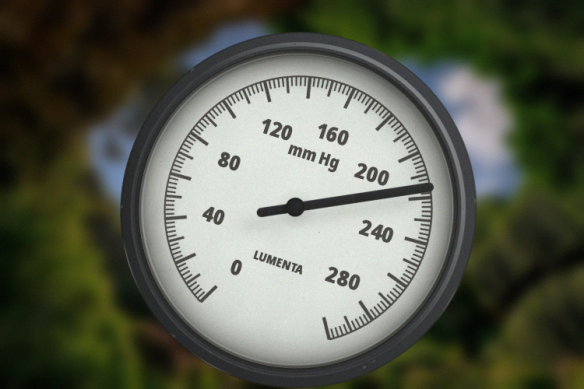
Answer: 216; mmHg
